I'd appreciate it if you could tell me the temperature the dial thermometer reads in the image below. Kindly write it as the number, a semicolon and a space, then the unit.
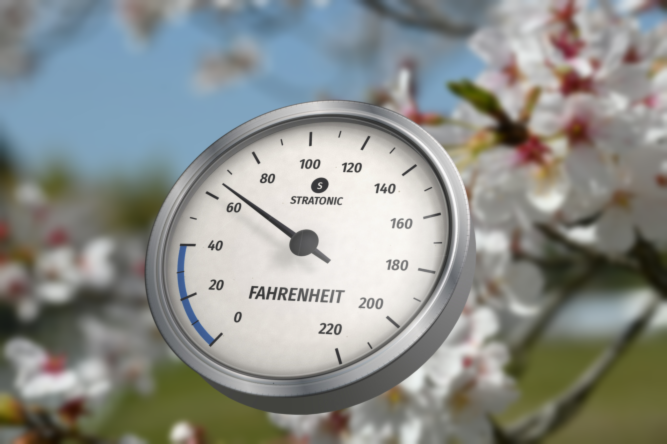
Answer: 65; °F
